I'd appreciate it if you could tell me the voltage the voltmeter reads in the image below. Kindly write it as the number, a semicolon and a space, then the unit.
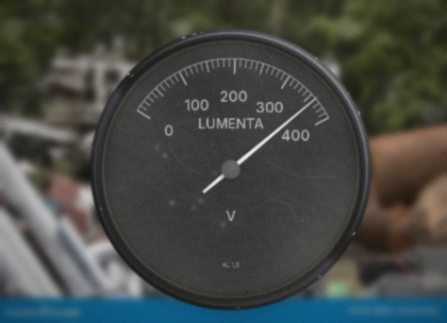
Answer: 360; V
